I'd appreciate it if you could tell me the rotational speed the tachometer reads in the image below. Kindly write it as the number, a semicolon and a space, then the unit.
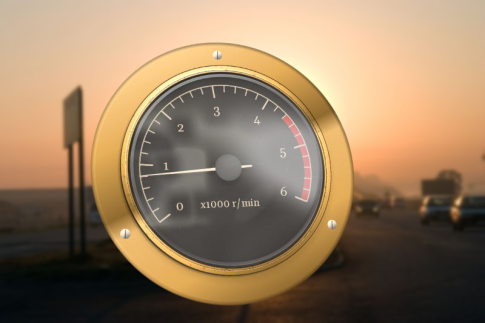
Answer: 800; rpm
